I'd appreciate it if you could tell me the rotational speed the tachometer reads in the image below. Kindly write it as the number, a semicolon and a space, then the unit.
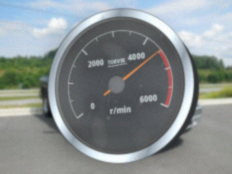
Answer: 4500; rpm
